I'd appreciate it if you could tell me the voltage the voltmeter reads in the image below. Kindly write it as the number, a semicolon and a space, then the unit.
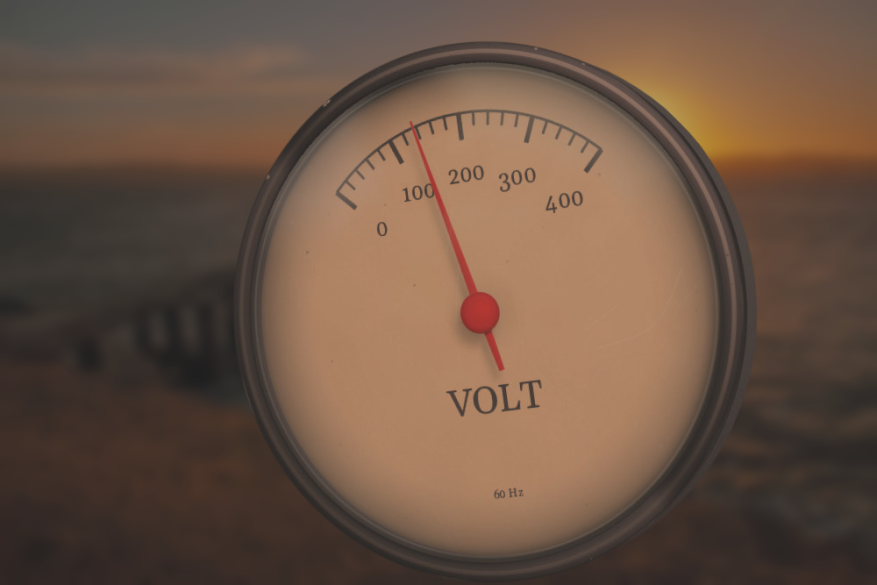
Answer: 140; V
